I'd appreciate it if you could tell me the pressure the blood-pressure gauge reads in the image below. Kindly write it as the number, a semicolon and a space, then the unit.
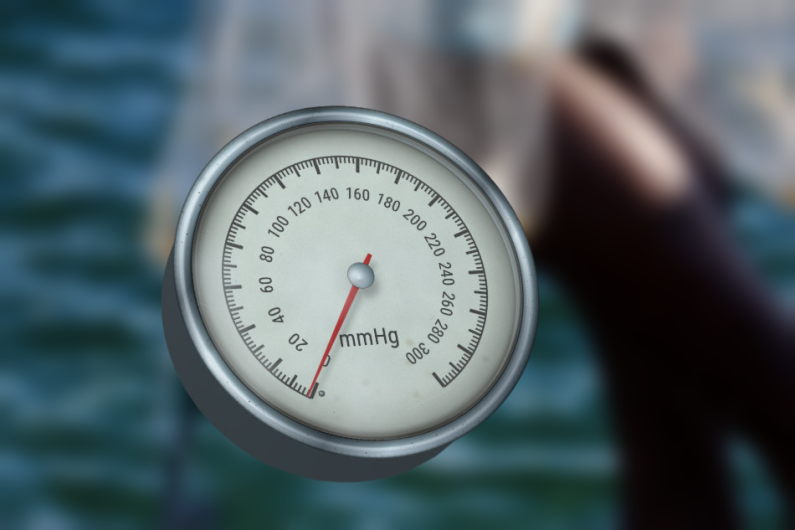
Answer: 2; mmHg
